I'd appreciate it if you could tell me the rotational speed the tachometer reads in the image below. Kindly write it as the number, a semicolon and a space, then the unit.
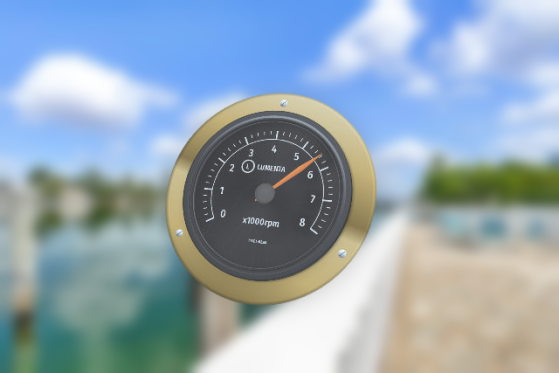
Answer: 5600; rpm
